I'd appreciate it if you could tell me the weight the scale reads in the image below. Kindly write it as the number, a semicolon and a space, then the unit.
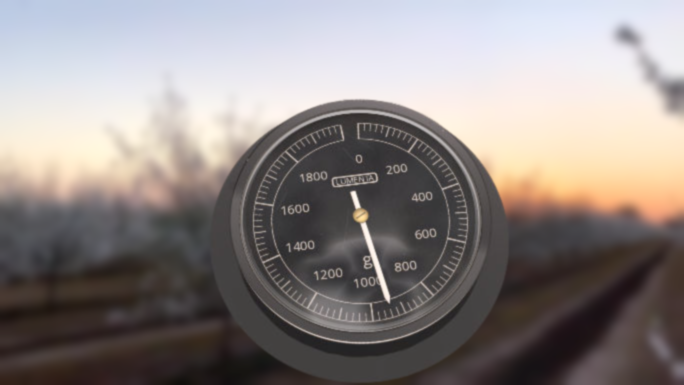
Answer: 940; g
